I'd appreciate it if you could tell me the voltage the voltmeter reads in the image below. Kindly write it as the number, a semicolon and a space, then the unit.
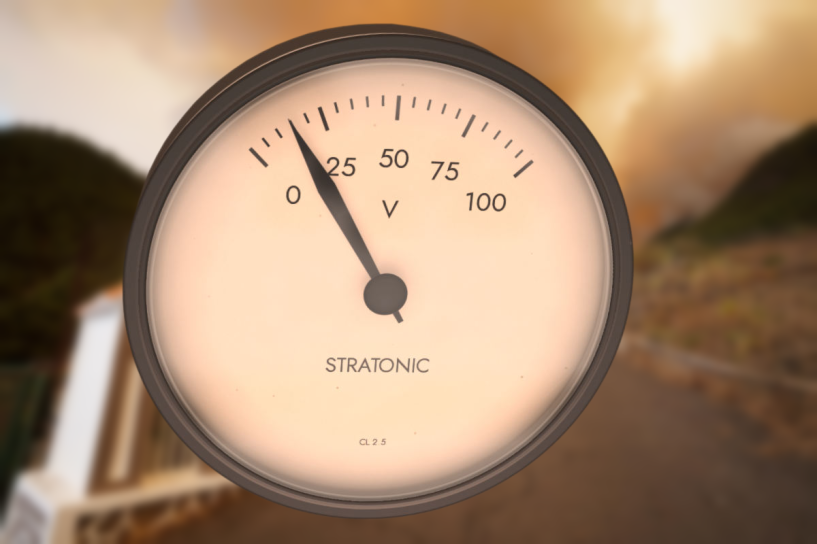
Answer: 15; V
